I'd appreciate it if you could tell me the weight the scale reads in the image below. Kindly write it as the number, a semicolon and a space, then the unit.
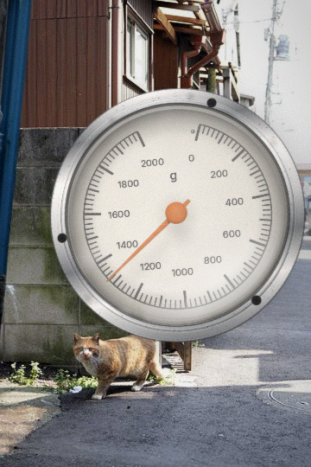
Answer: 1320; g
